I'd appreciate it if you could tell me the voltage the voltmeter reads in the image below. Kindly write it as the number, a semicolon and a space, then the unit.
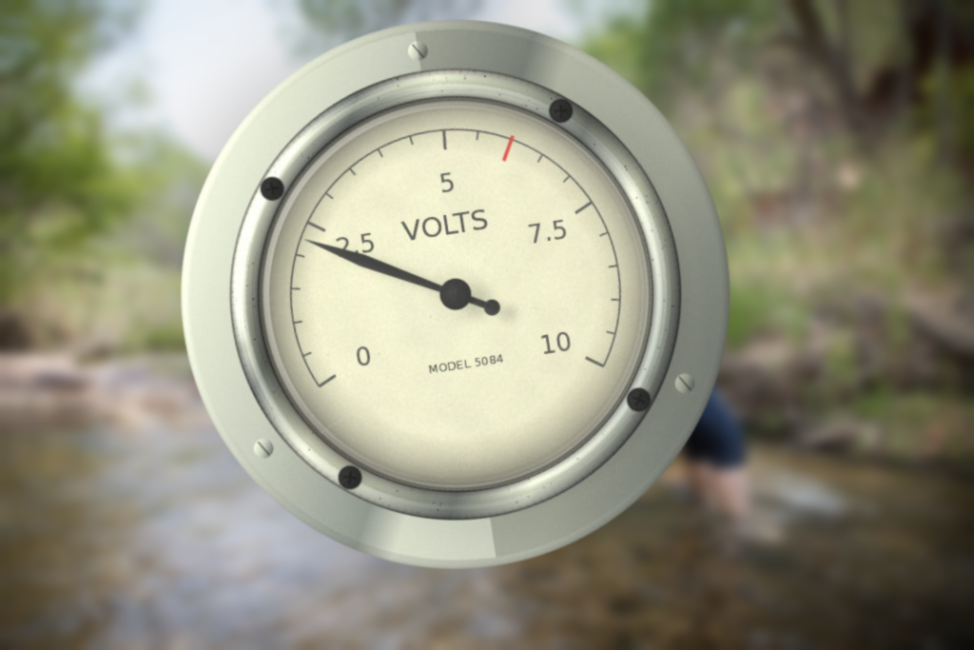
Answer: 2.25; V
